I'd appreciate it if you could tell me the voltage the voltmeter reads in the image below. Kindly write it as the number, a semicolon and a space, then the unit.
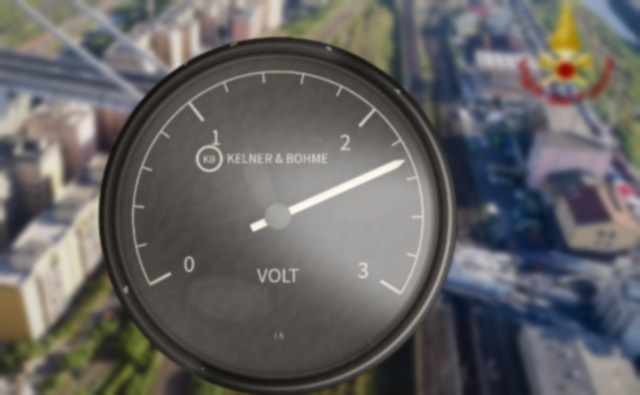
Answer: 2.3; V
